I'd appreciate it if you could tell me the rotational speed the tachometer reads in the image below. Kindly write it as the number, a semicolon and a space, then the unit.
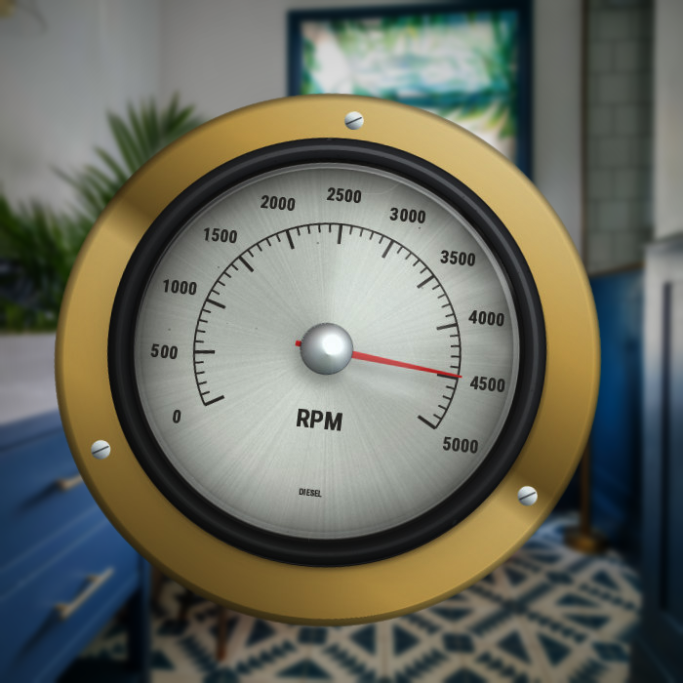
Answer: 4500; rpm
